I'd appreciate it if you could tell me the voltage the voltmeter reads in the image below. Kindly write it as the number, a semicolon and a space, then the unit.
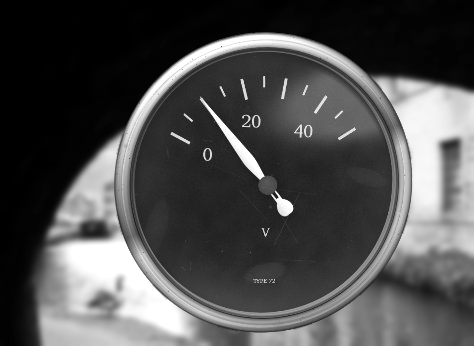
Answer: 10; V
